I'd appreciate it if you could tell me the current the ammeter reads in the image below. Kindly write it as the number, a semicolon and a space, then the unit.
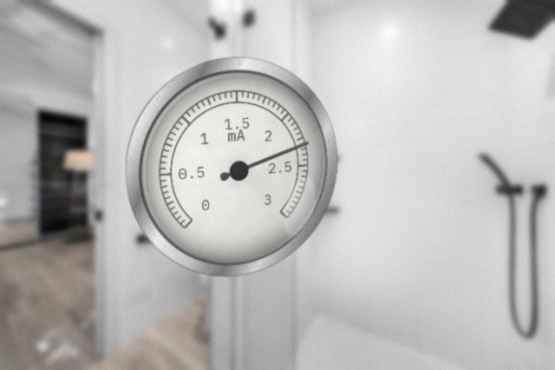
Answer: 2.3; mA
